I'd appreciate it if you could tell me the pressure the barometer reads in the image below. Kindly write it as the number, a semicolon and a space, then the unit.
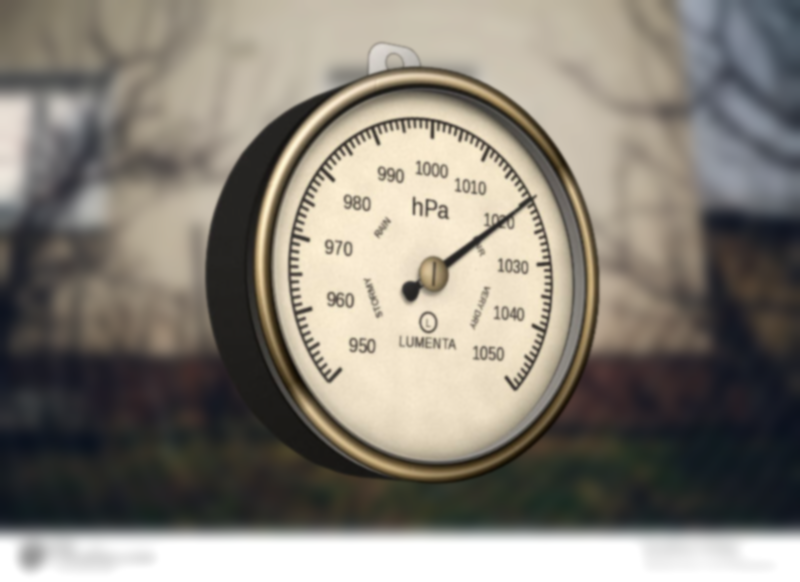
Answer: 1020; hPa
